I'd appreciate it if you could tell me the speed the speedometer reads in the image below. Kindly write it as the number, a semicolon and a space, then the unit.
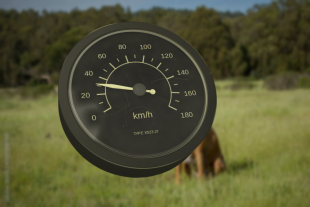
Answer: 30; km/h
